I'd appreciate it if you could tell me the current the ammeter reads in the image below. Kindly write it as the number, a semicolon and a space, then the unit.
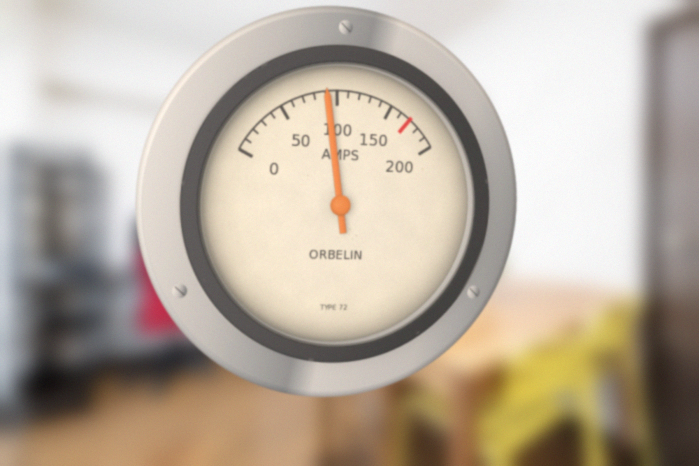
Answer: 90; A
